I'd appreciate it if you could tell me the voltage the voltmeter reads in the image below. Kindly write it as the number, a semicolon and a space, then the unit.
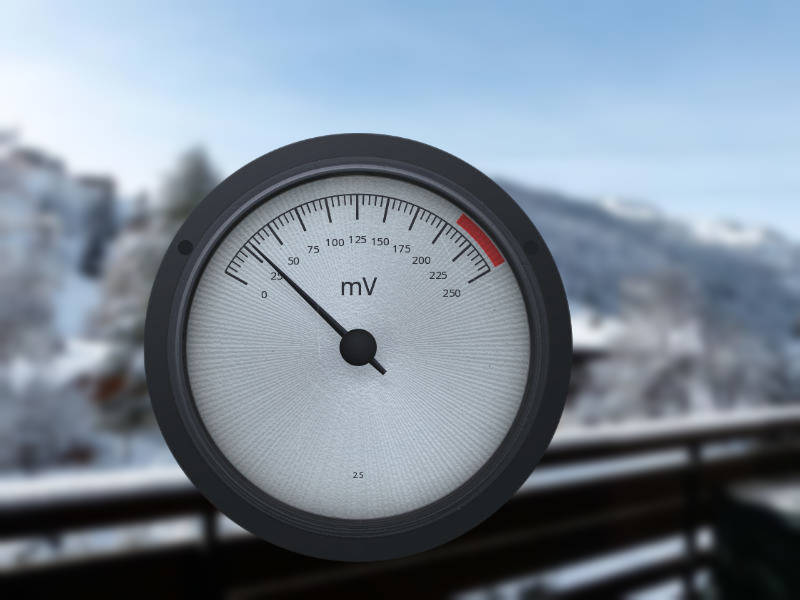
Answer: 30; mV
